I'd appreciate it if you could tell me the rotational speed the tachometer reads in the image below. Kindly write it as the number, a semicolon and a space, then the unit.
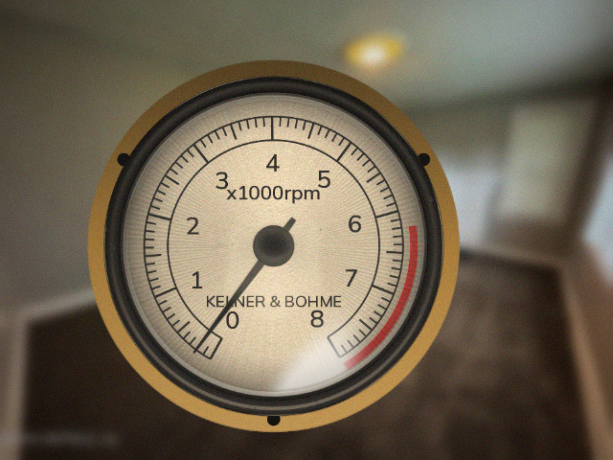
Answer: 200; rpm
